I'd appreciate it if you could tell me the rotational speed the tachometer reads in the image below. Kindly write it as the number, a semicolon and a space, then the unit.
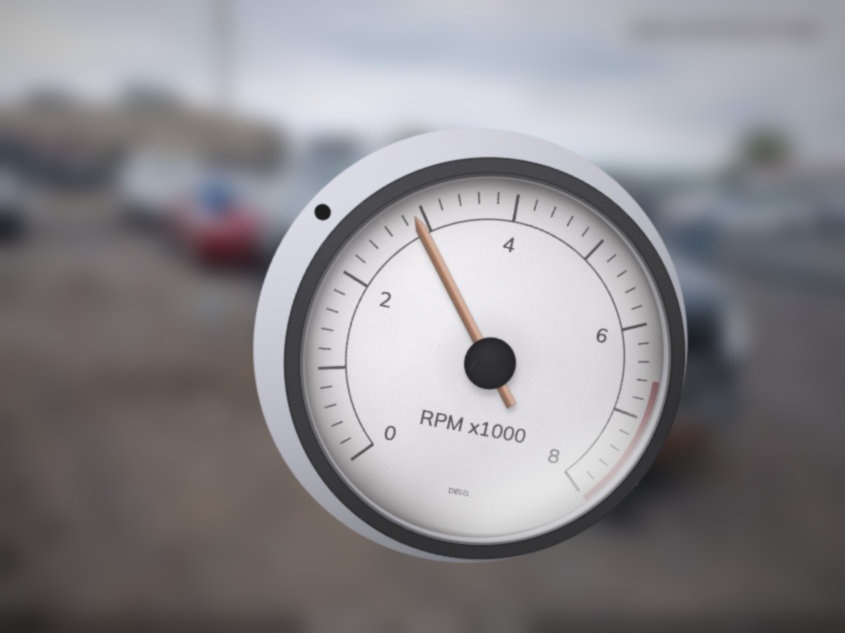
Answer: 2900; rpm
